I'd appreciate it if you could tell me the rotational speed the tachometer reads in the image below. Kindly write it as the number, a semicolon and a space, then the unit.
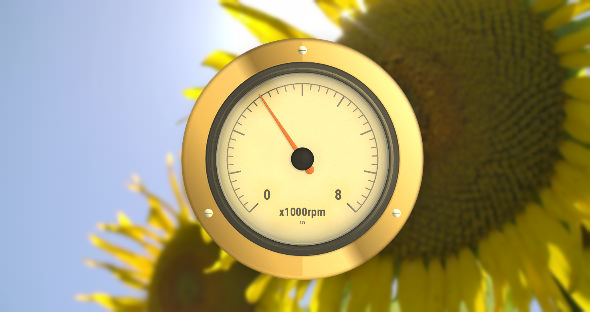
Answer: 3000; rpm
